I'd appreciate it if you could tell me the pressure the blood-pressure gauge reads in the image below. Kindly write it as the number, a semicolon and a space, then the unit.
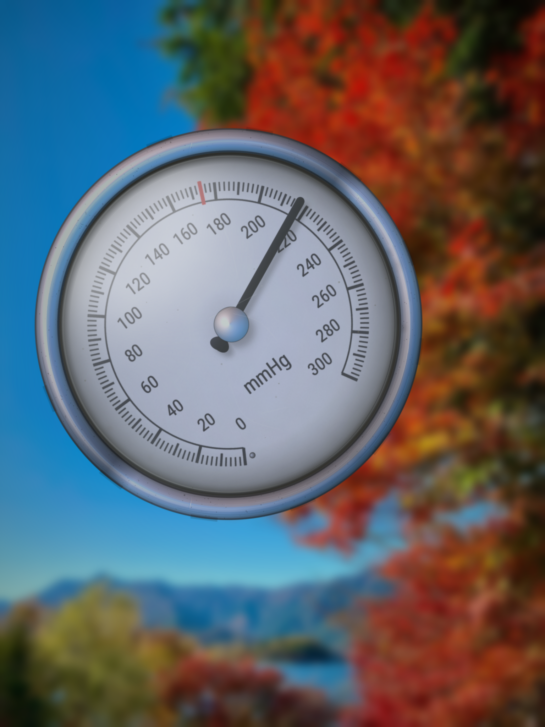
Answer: 216; mmHg
